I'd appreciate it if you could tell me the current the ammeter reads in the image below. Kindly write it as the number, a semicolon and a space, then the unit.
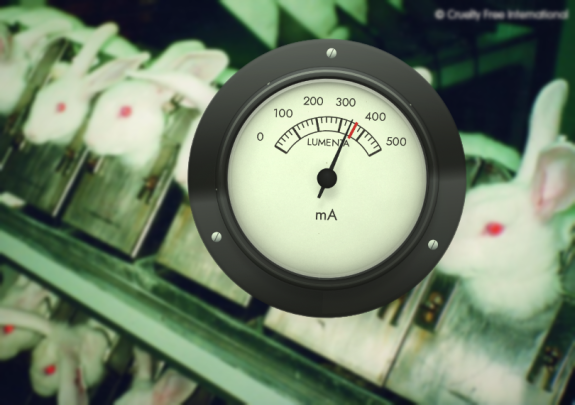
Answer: 340; mA
